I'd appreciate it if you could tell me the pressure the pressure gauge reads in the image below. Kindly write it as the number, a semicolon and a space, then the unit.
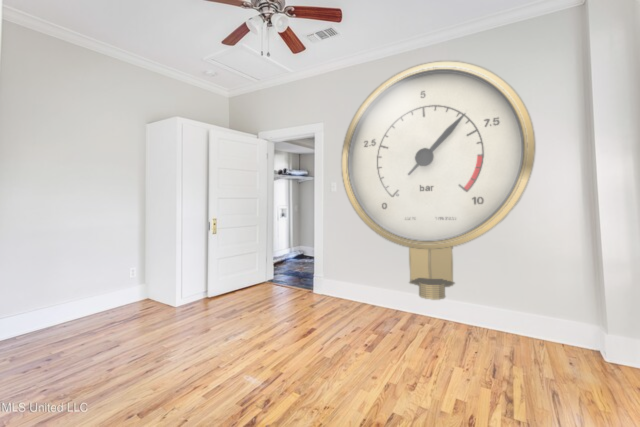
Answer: 6.75; bar
